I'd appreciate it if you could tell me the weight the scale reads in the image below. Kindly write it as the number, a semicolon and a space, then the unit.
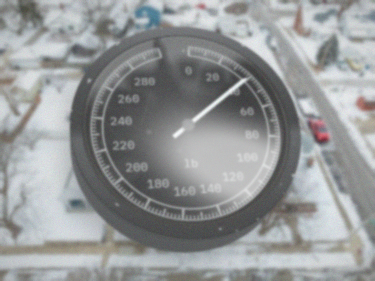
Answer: 40; lb
